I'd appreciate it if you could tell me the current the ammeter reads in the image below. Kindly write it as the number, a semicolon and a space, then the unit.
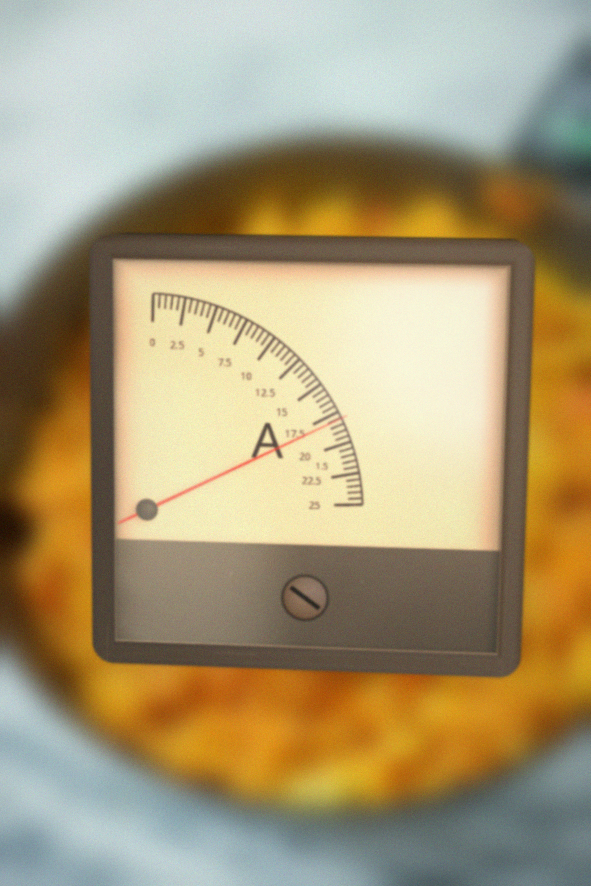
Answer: 18; A
